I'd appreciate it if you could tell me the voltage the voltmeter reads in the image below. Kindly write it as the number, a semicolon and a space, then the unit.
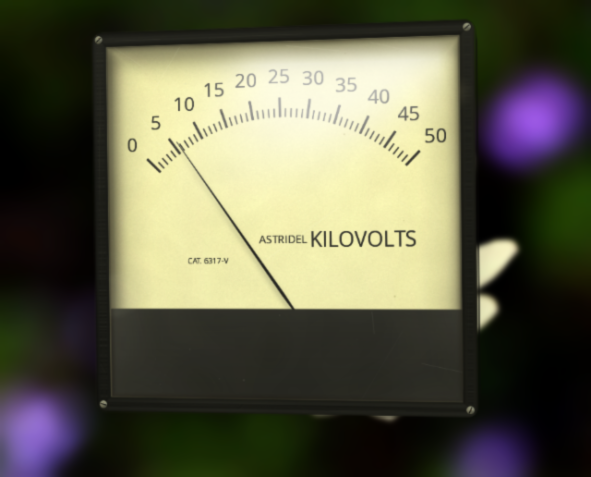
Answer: 6; kV
